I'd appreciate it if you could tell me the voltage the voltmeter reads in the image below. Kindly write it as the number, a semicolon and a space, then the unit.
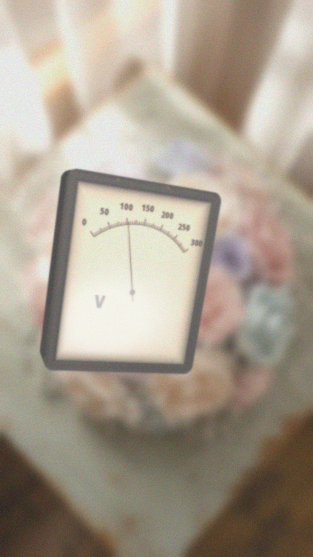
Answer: 100; V
